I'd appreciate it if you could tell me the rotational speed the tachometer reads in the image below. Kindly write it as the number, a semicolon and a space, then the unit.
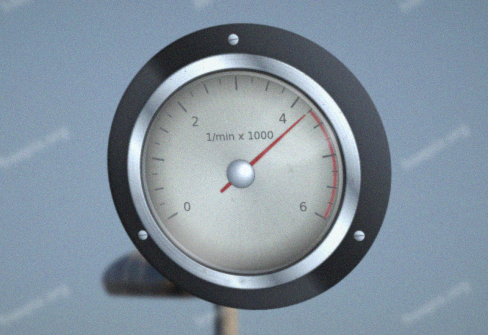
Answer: 4250; rpm
